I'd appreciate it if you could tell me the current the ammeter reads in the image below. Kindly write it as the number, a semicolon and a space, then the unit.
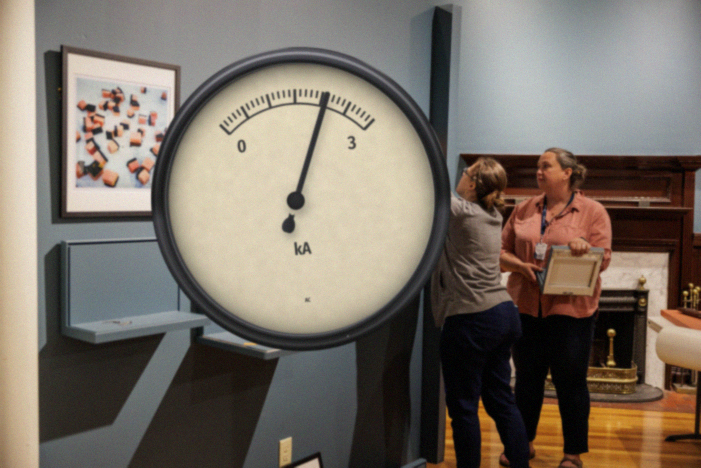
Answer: 2.1; kA
